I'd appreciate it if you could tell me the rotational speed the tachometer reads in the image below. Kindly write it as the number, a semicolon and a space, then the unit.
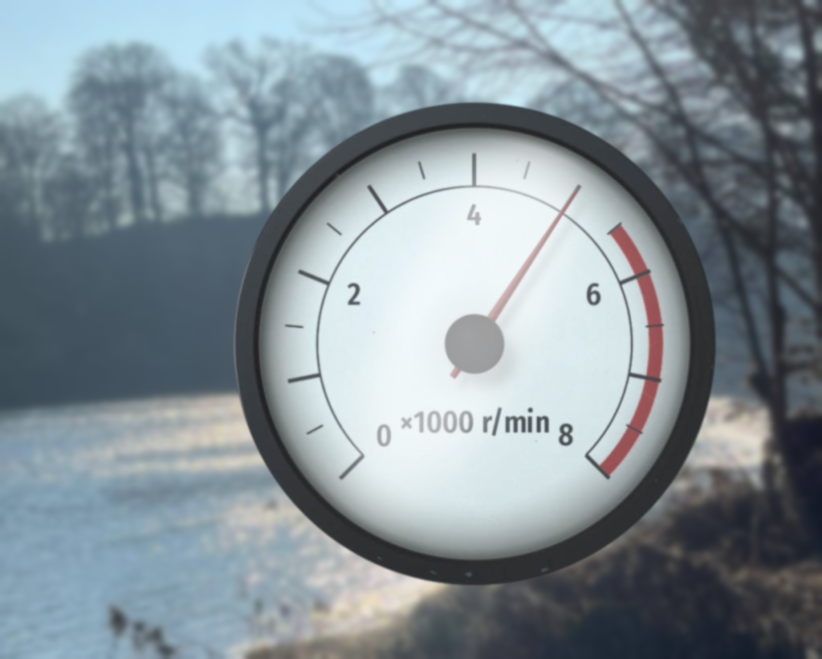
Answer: 5000; rpm
